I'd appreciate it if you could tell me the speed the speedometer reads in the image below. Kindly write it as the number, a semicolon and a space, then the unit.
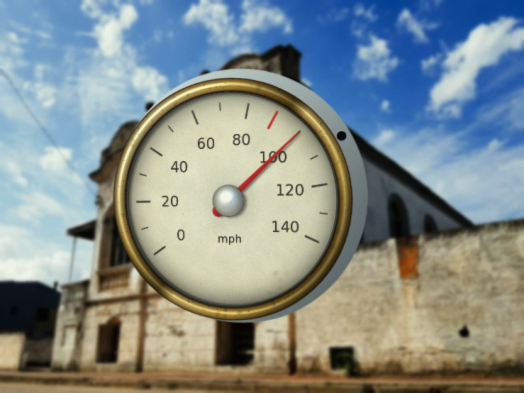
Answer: 100; mph
